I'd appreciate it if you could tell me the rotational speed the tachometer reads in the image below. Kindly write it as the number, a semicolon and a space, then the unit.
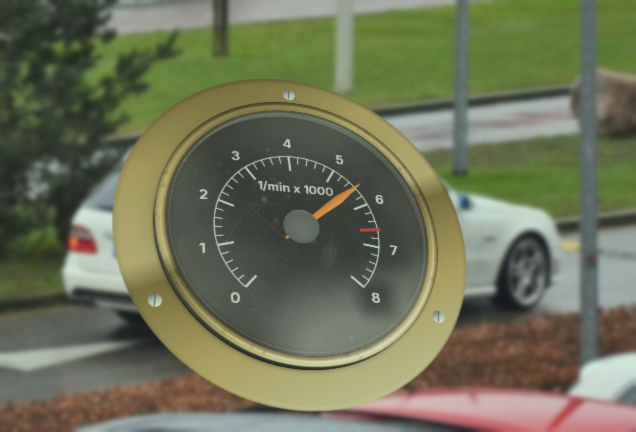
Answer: 5600; rpm
